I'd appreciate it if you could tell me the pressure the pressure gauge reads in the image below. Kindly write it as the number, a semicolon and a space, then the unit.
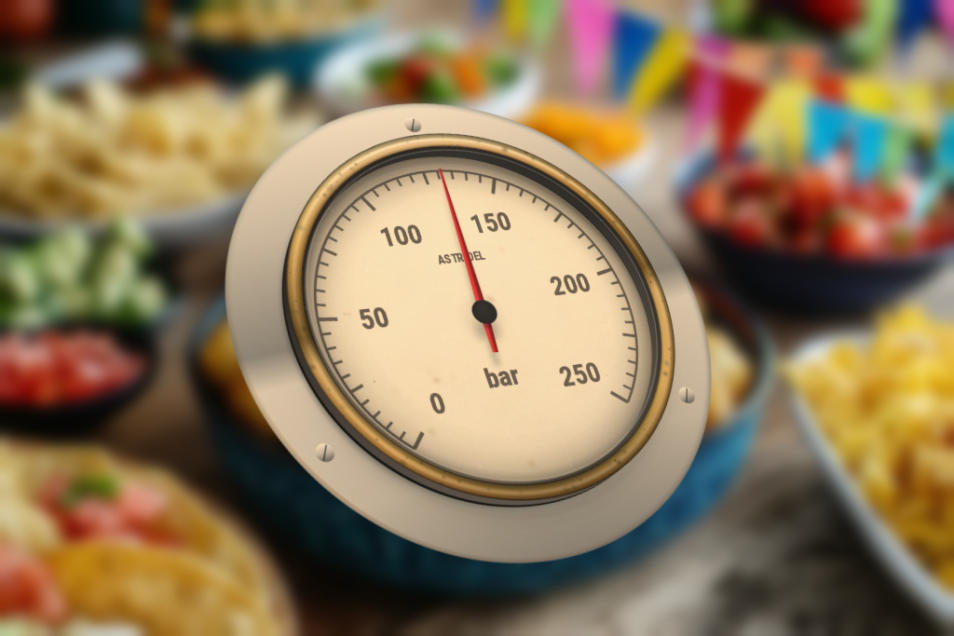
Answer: 130; bar
